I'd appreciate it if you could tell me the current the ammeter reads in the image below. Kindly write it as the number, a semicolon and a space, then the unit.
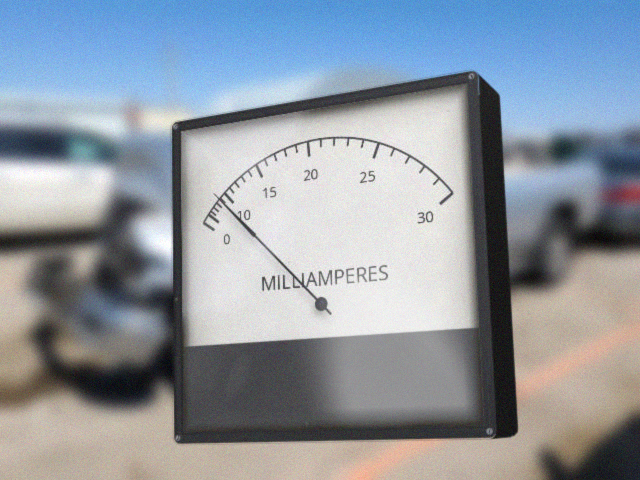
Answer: 9; mA
